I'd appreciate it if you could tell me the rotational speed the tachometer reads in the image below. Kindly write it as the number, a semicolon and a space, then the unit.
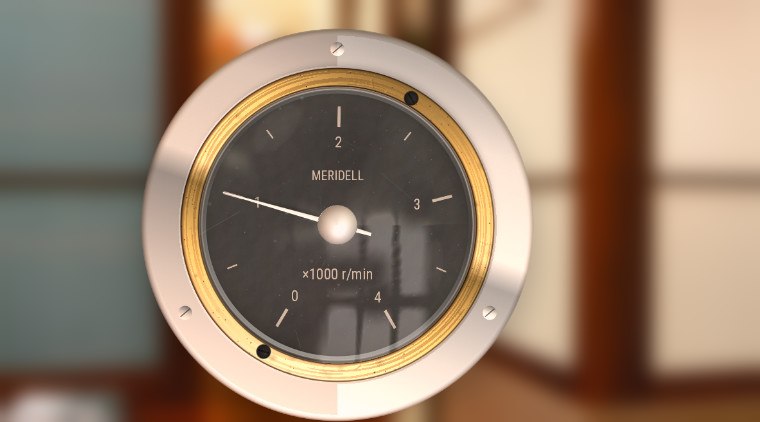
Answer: 1000; rpm
